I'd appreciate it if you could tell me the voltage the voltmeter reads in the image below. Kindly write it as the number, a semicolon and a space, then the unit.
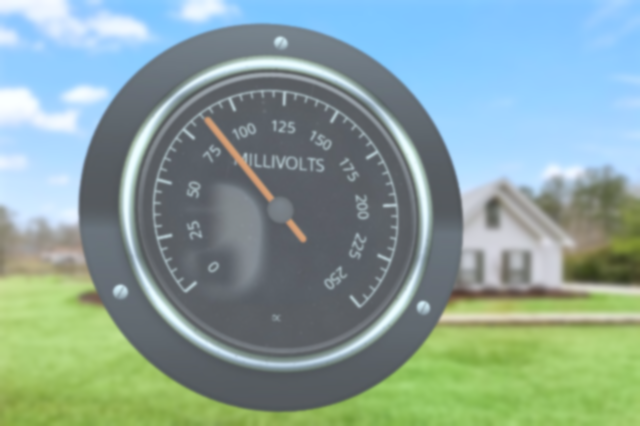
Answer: 85; mV
